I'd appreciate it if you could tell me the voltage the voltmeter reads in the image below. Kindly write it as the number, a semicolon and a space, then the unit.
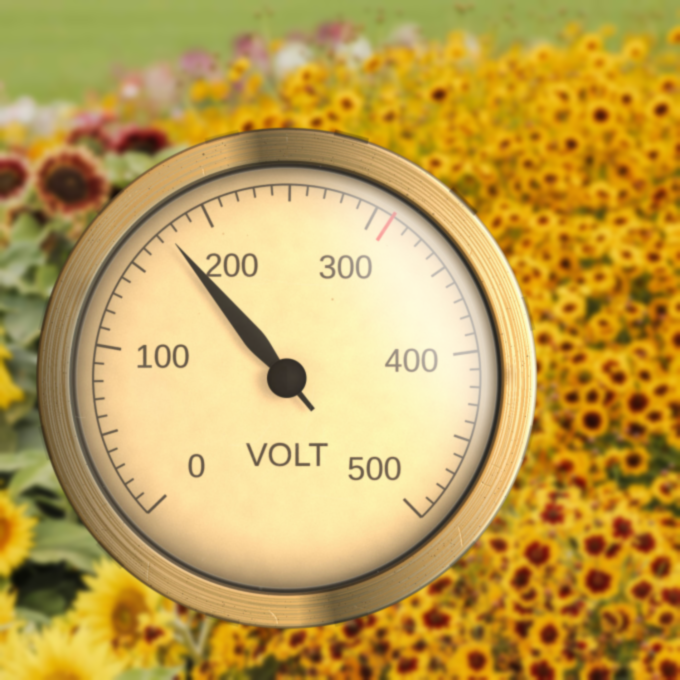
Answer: 175; V
